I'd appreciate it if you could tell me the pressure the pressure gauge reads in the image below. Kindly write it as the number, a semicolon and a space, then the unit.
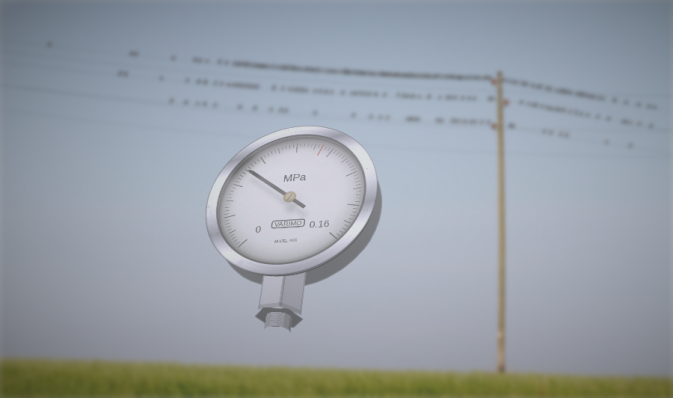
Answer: 0.05; MPa
